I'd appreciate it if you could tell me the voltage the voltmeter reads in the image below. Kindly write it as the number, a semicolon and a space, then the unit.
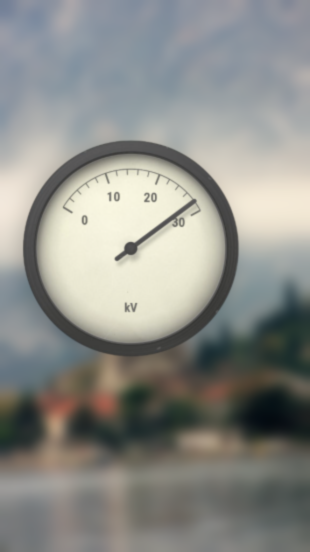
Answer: 28; kV
